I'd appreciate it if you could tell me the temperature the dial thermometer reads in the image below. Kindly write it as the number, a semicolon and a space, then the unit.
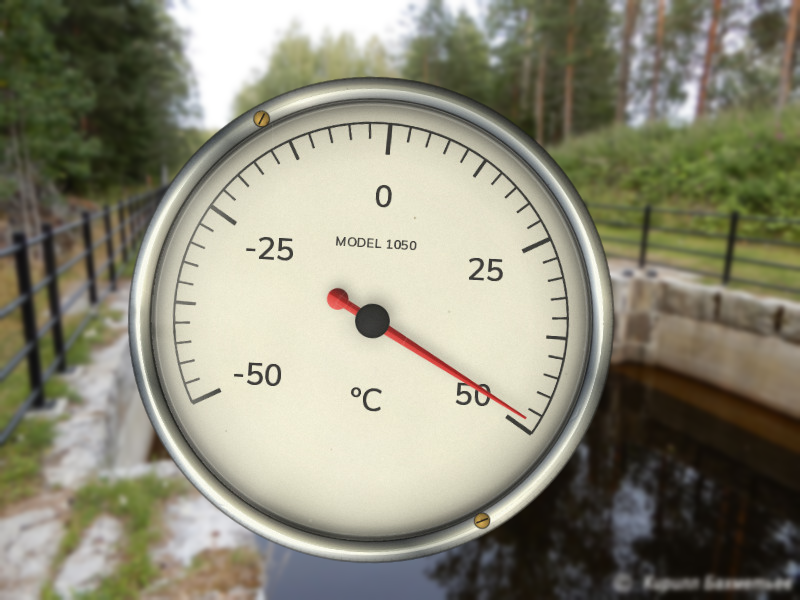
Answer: 48.75; °C
